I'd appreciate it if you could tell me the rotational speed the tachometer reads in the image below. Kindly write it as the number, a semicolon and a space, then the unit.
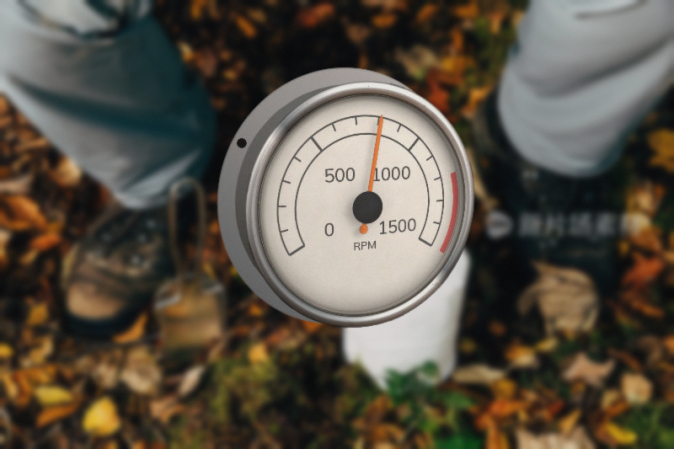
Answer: 800; rpm
